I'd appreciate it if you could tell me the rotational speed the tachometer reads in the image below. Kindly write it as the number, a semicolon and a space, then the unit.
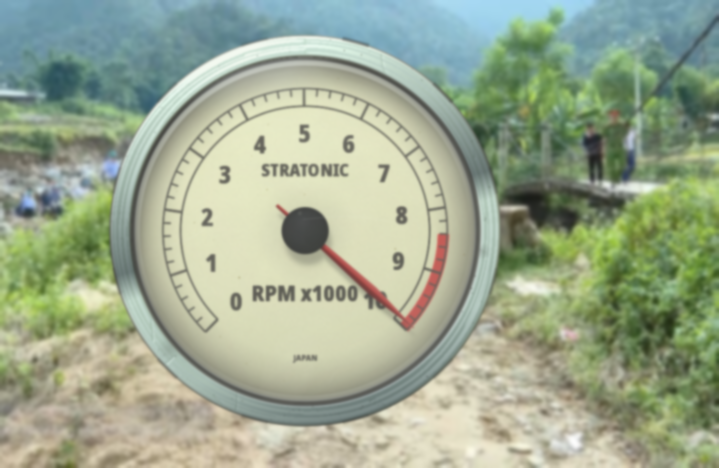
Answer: 9900; rpm
